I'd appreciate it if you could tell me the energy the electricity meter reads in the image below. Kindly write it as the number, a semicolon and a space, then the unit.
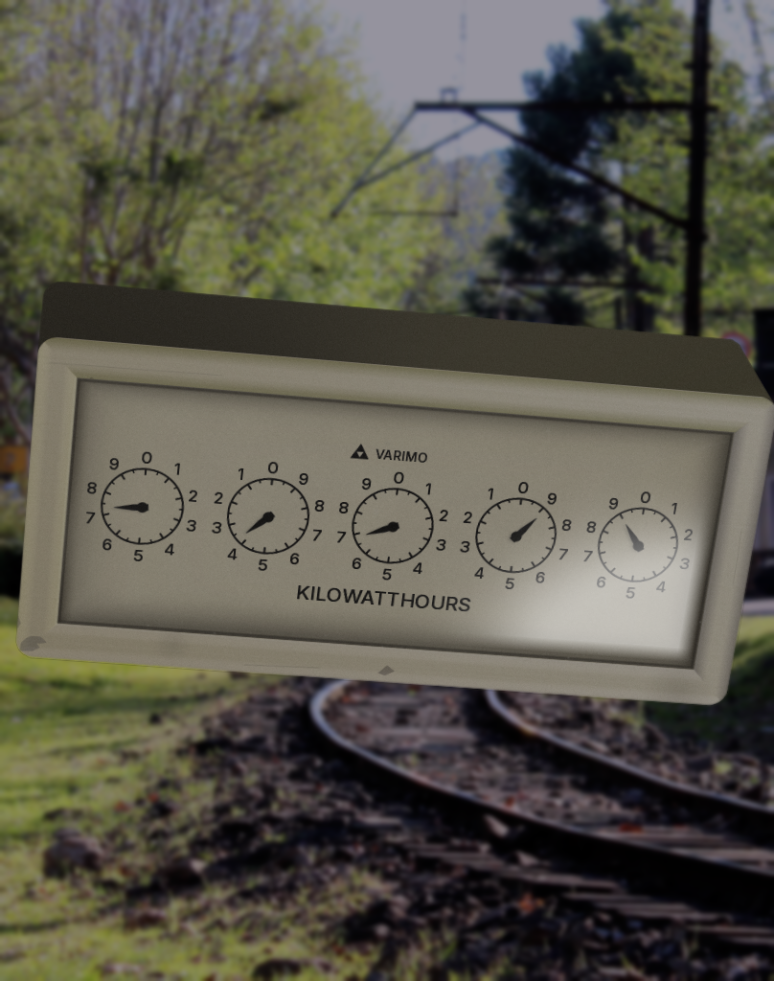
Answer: 73689; kWh
